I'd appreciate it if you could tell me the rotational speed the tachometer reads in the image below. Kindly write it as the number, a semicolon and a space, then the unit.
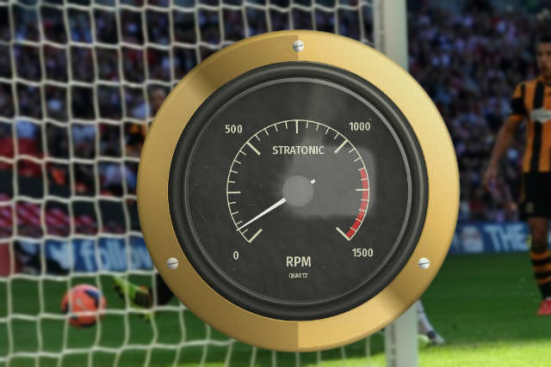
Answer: 75; rpm
